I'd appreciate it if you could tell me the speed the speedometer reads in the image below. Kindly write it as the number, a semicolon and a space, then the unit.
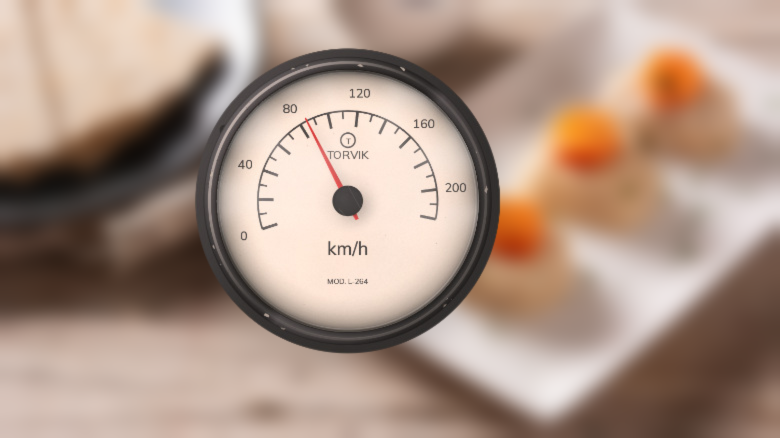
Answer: 85; km/h
